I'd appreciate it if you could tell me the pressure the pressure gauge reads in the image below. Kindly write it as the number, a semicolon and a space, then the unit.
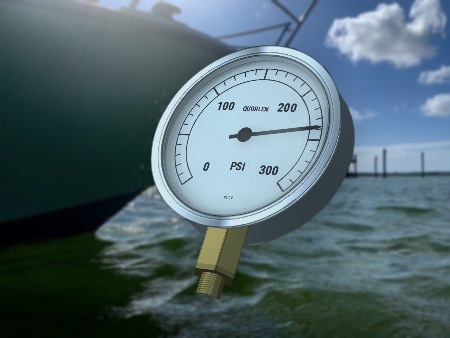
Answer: 240; psi
